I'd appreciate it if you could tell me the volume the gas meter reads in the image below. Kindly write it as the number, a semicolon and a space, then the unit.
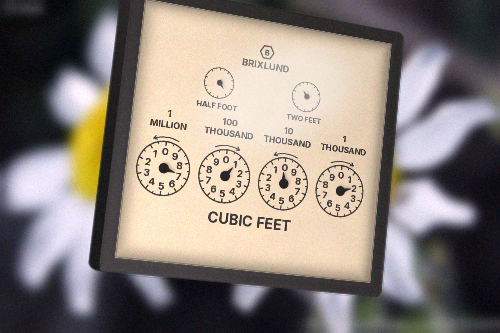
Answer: 710200; ft³
